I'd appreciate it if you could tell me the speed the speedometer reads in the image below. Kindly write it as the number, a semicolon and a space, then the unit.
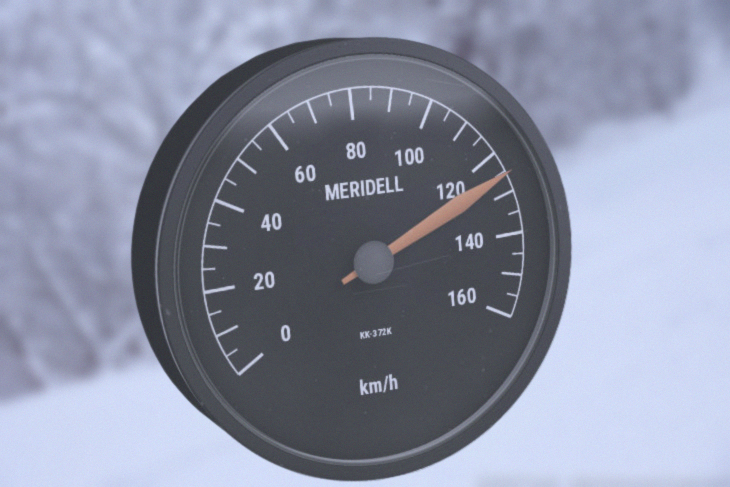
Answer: 125; km/h
